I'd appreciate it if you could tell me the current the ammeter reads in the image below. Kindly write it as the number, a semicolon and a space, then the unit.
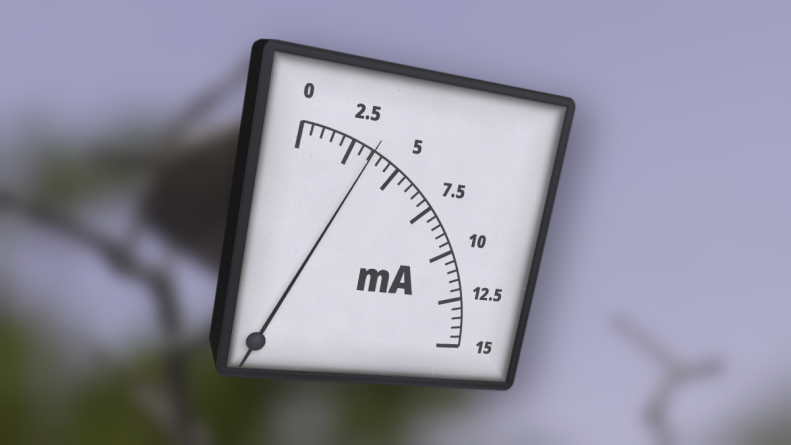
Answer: 3.5; mA
